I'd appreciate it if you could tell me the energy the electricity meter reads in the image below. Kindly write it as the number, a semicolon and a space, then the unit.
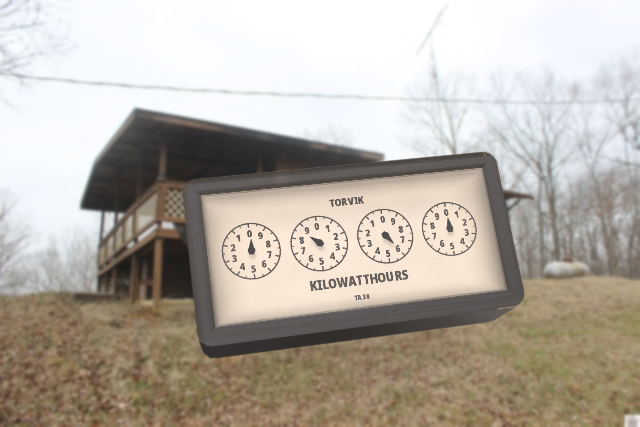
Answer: 9860; kWh
